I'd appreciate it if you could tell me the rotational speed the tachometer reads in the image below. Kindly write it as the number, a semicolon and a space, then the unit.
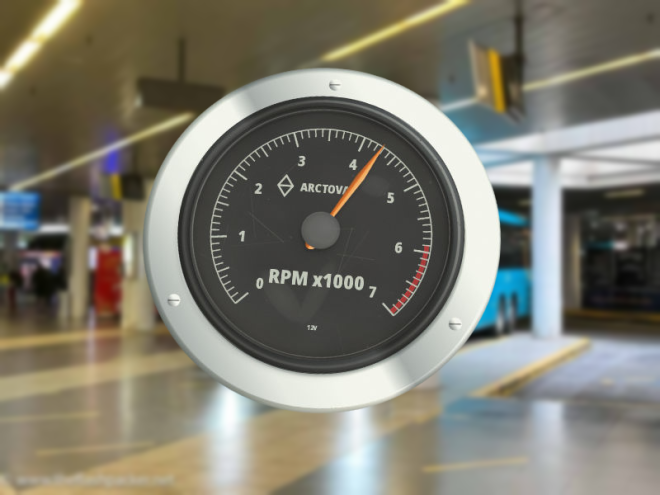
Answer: 4300; rpm
